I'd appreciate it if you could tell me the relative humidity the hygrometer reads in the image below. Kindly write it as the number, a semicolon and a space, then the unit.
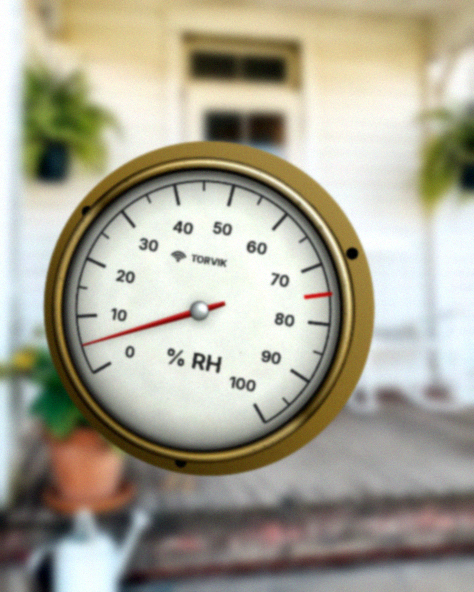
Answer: 5; %
